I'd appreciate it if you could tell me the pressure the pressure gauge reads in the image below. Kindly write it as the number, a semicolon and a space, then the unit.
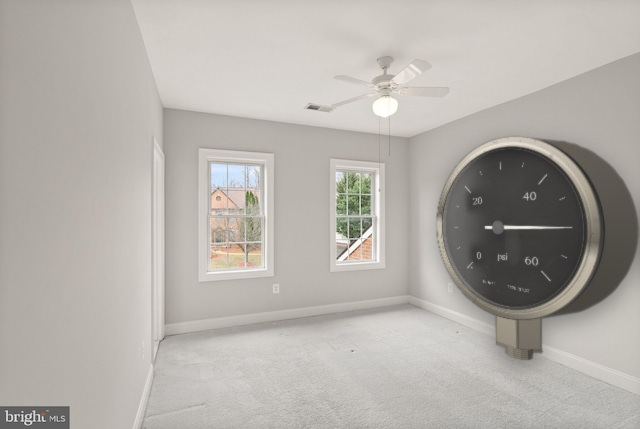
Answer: 50; psi
